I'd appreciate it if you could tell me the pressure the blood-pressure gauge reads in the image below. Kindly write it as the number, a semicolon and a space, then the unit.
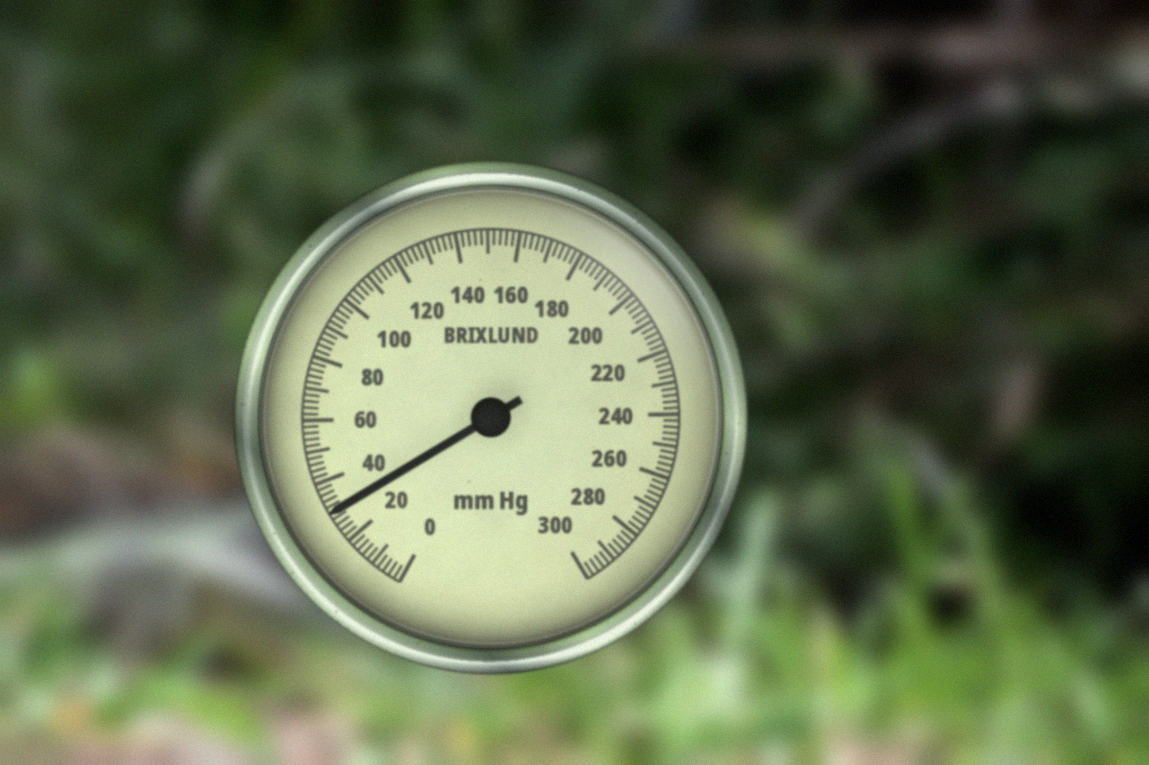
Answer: 30; mmHg
